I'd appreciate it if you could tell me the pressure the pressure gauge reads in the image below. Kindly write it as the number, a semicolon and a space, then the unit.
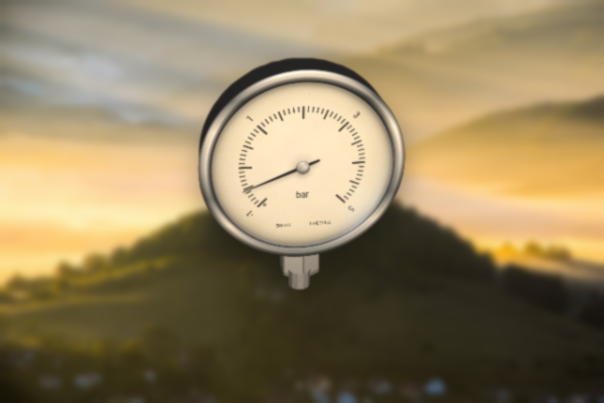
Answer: -0.5; bar
